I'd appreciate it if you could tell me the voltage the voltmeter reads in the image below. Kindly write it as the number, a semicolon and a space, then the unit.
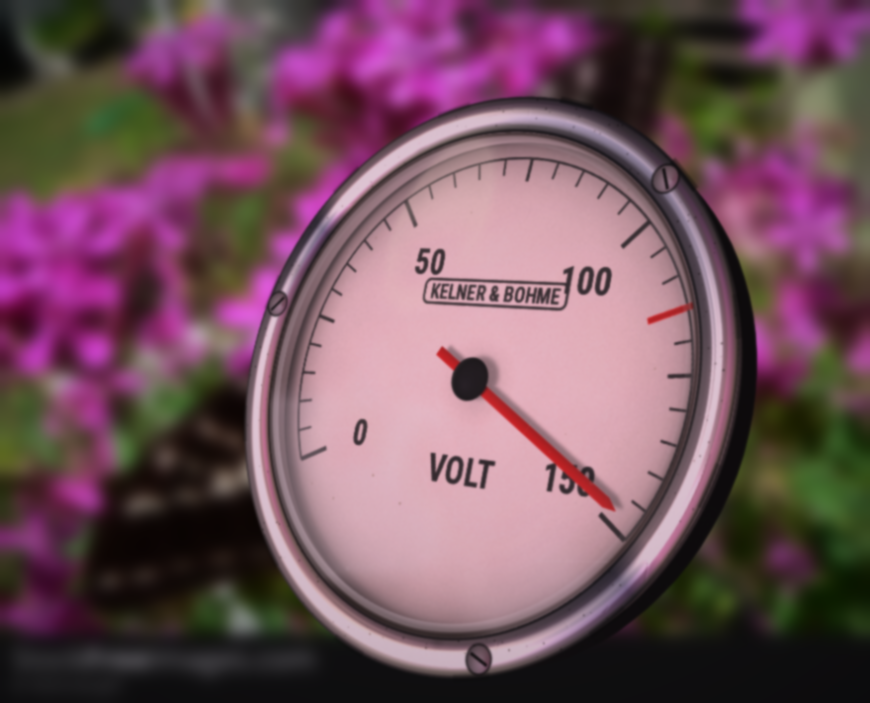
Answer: 147.5; V
